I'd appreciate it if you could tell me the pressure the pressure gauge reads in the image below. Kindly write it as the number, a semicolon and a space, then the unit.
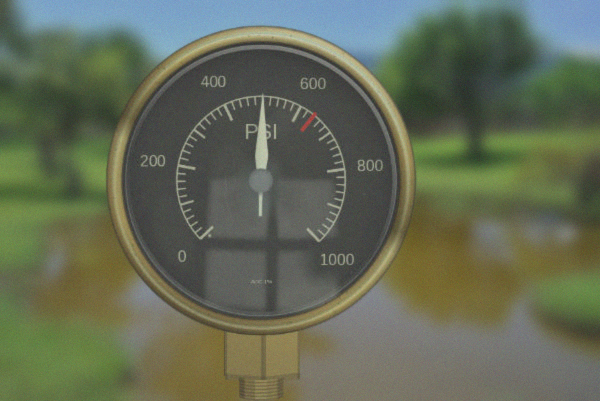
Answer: 500; psi
